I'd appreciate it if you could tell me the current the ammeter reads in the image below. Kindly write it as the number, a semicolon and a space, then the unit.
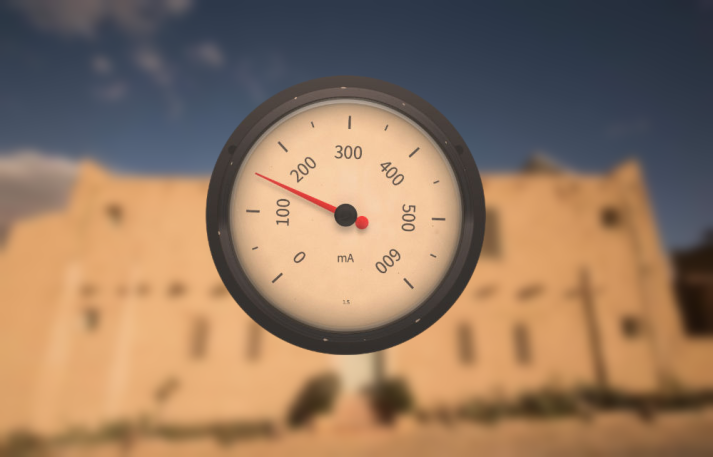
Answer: 150; mA
